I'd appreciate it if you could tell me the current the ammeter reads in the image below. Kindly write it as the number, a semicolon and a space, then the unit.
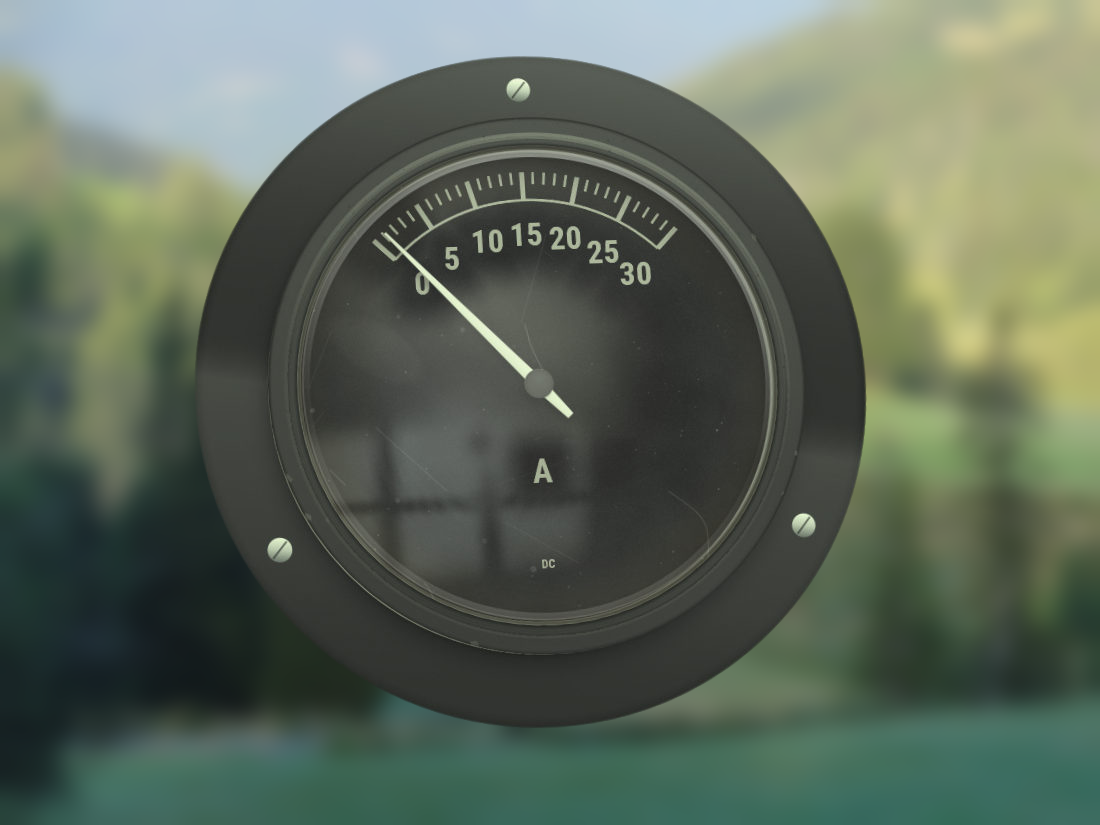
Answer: 1; A
